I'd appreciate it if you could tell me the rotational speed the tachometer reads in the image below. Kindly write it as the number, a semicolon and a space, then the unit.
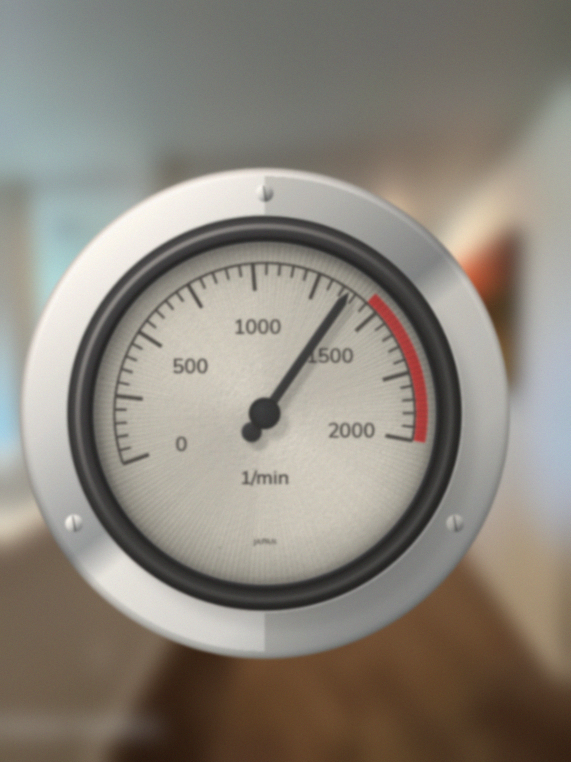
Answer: 1375; rpm
